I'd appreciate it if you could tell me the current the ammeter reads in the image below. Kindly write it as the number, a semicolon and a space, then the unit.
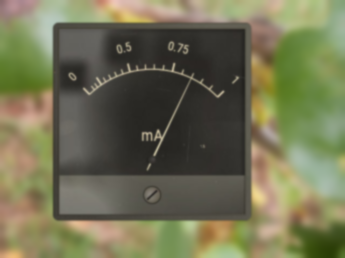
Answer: 0.85; mA
